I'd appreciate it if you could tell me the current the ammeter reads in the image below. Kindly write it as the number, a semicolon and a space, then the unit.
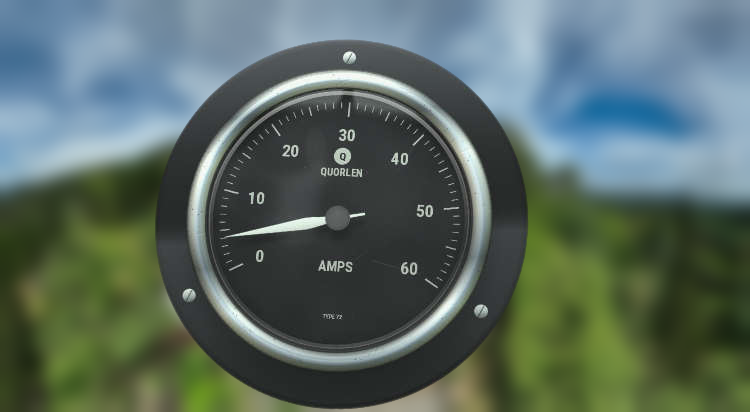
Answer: 4; A
